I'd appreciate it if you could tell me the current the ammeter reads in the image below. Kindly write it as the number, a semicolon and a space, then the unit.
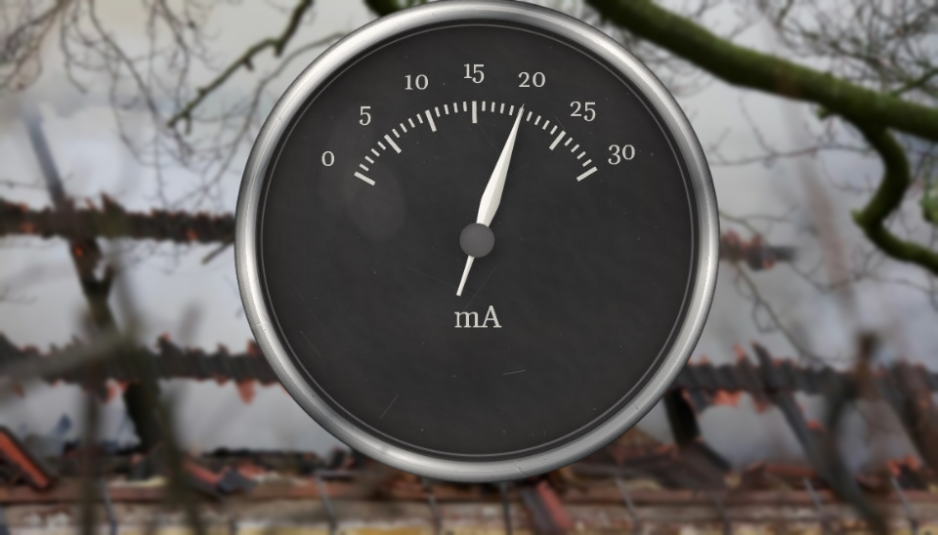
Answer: 20; mA
